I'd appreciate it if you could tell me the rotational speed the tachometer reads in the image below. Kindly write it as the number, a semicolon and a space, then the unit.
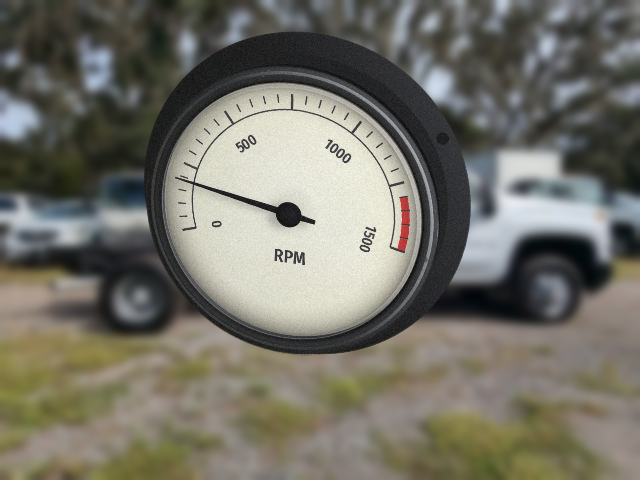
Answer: 200; rpm
